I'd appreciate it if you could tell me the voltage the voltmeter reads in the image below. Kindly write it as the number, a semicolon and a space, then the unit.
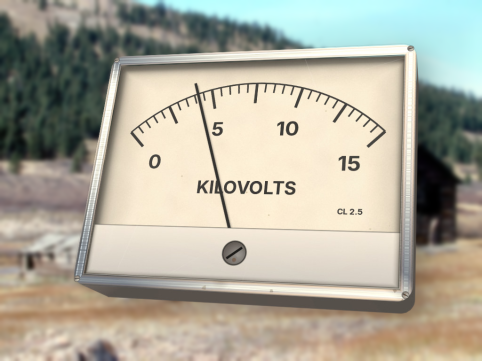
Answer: 4.25; kV
